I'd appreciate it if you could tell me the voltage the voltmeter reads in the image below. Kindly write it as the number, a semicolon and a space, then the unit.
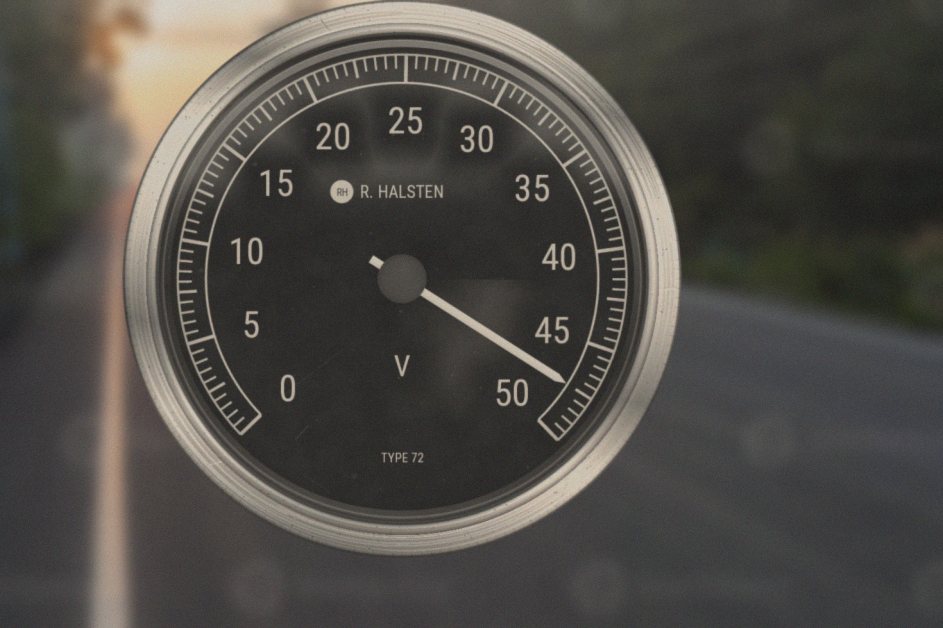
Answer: 47.5; V
